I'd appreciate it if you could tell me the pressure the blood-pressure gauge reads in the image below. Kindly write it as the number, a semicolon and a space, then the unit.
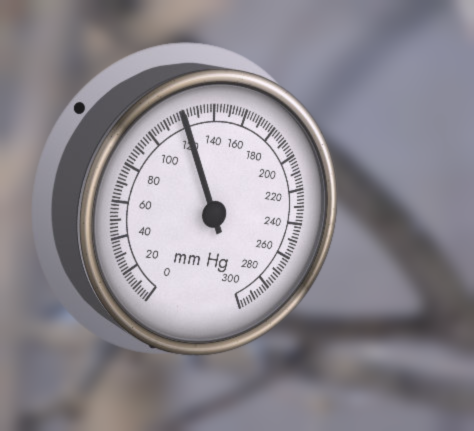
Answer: 120; mmHg
